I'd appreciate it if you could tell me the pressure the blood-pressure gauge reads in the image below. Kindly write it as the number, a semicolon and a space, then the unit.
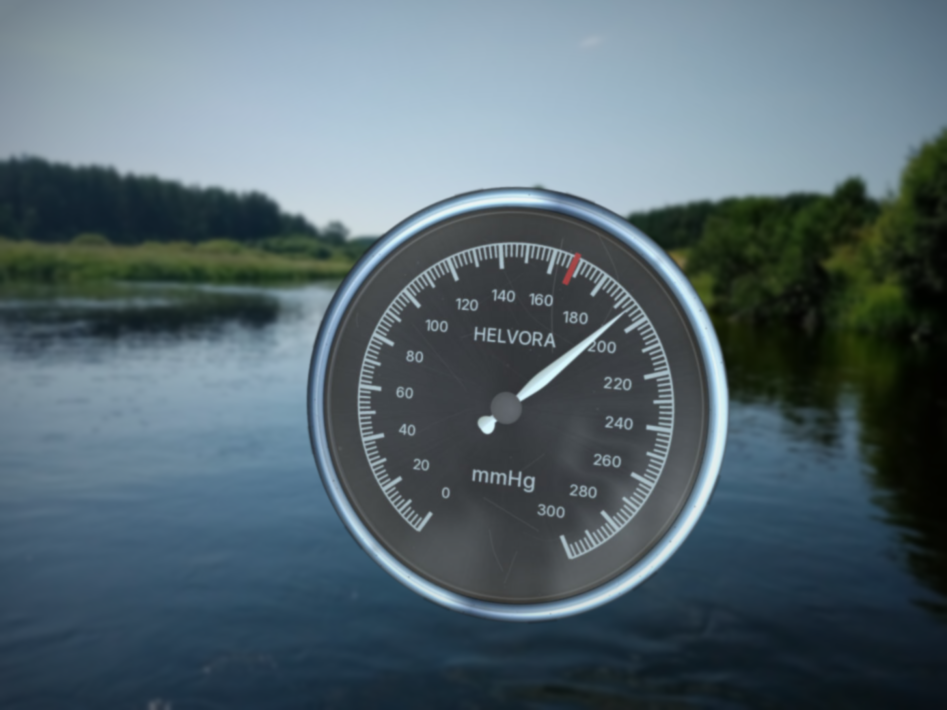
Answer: 194; mmHg
